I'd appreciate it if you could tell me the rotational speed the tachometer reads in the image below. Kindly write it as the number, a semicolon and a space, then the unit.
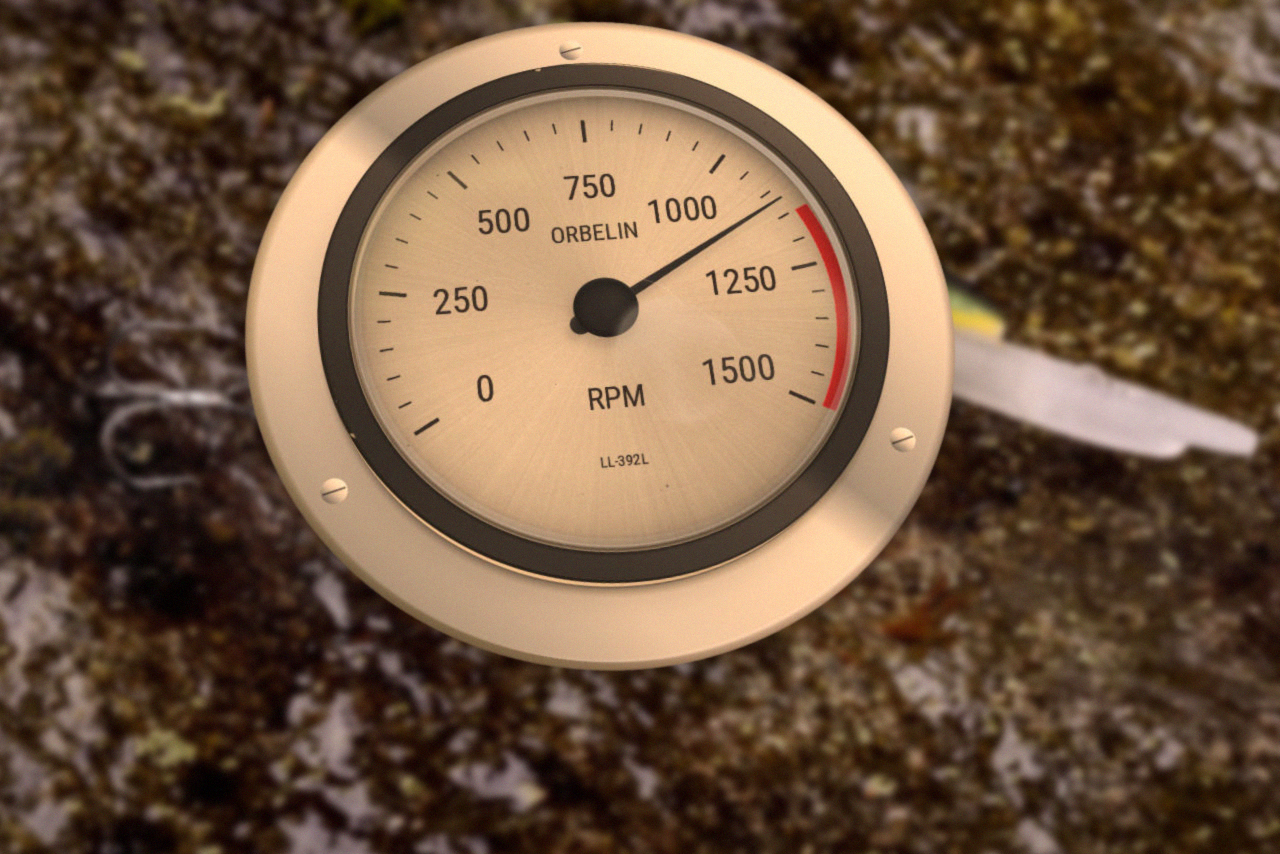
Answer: 1125; rpm
